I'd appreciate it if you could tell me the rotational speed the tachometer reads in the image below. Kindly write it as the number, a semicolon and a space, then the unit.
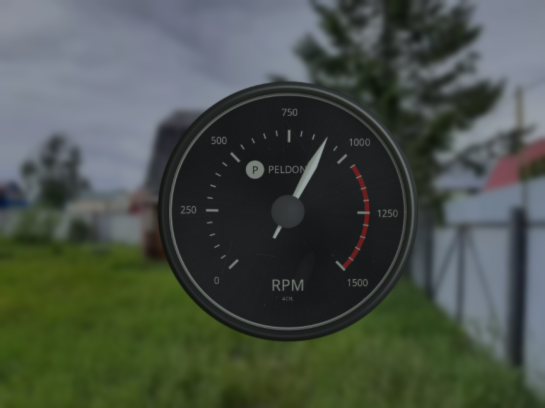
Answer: 900; rpm
